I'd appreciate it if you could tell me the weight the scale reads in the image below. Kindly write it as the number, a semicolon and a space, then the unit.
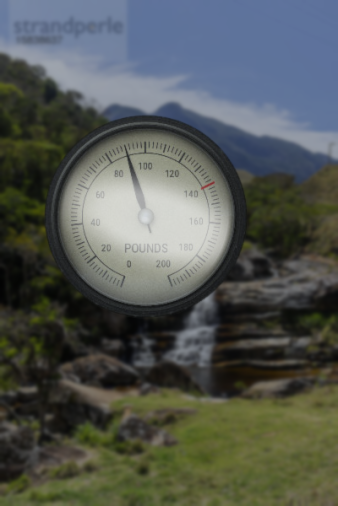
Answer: 90; lb
